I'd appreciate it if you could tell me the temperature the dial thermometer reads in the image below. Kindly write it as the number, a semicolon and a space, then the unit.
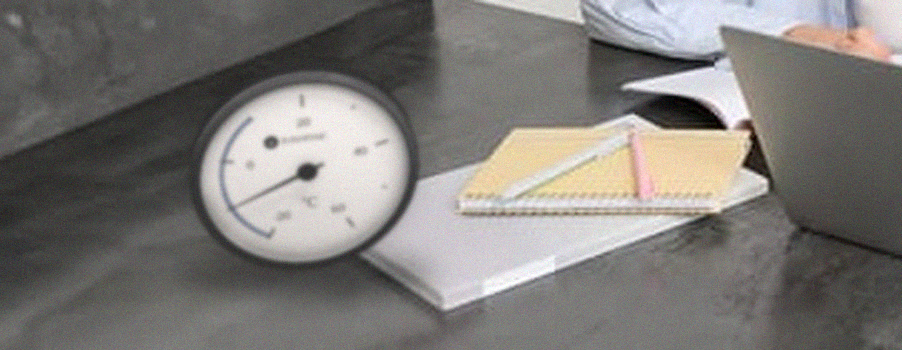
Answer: -10; °C
